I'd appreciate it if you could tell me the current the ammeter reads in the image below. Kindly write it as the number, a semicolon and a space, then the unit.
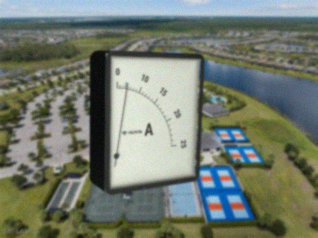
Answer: 5; A
